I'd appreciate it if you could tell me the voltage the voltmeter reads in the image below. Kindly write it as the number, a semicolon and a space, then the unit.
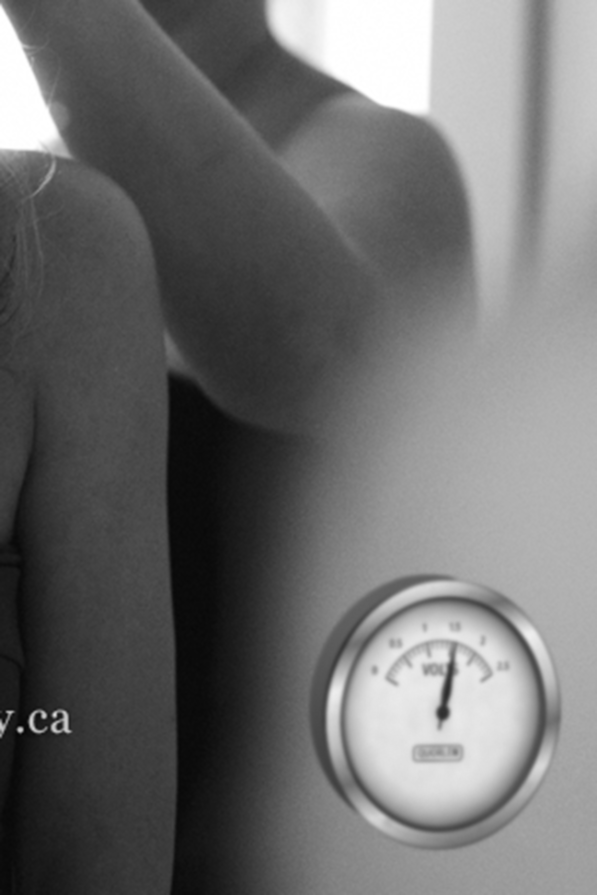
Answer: 1.5; V
